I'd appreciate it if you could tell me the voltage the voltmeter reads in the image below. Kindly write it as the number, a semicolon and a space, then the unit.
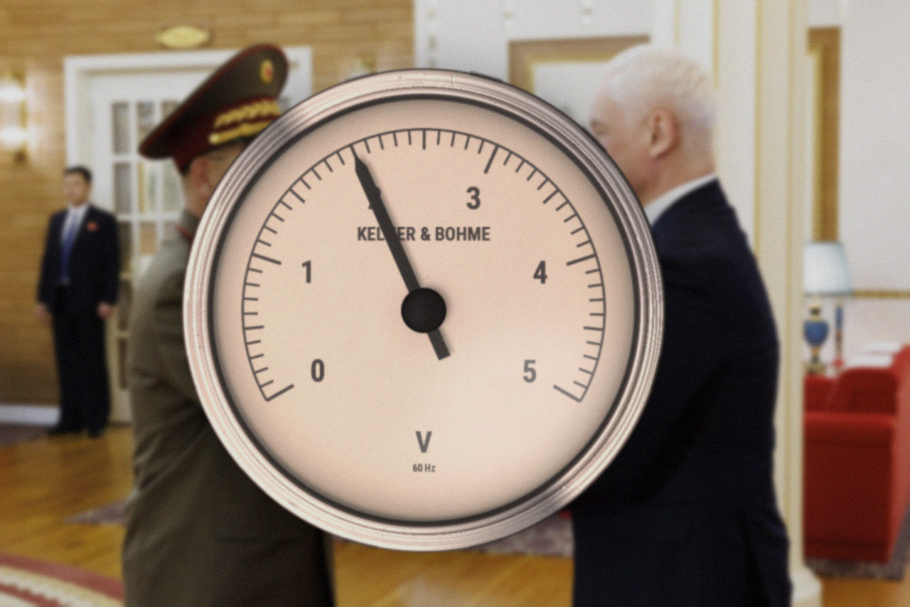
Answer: 2; V
